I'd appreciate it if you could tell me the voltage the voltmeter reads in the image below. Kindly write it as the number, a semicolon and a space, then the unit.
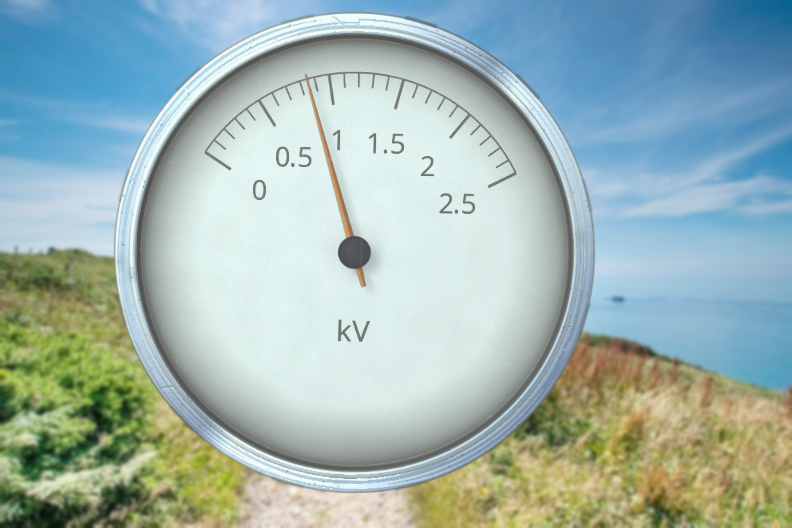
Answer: 0.85; kV
